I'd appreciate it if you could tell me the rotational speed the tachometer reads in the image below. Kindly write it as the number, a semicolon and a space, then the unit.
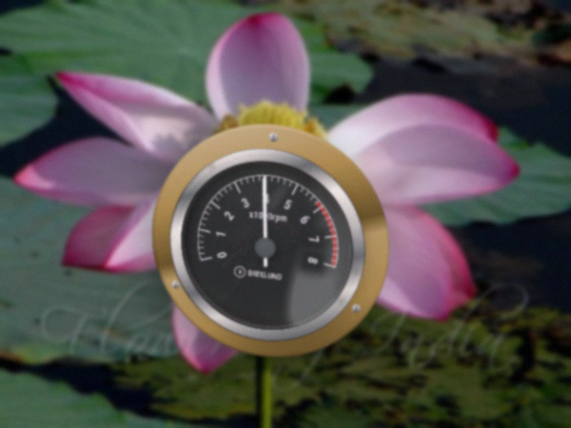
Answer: 4000; rpm
